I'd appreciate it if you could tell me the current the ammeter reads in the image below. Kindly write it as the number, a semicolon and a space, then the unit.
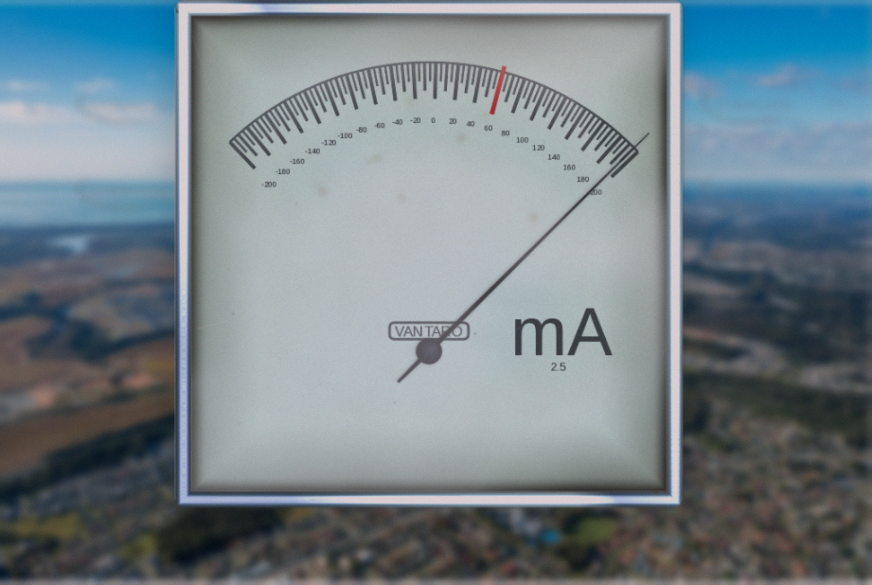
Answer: 195; mA
